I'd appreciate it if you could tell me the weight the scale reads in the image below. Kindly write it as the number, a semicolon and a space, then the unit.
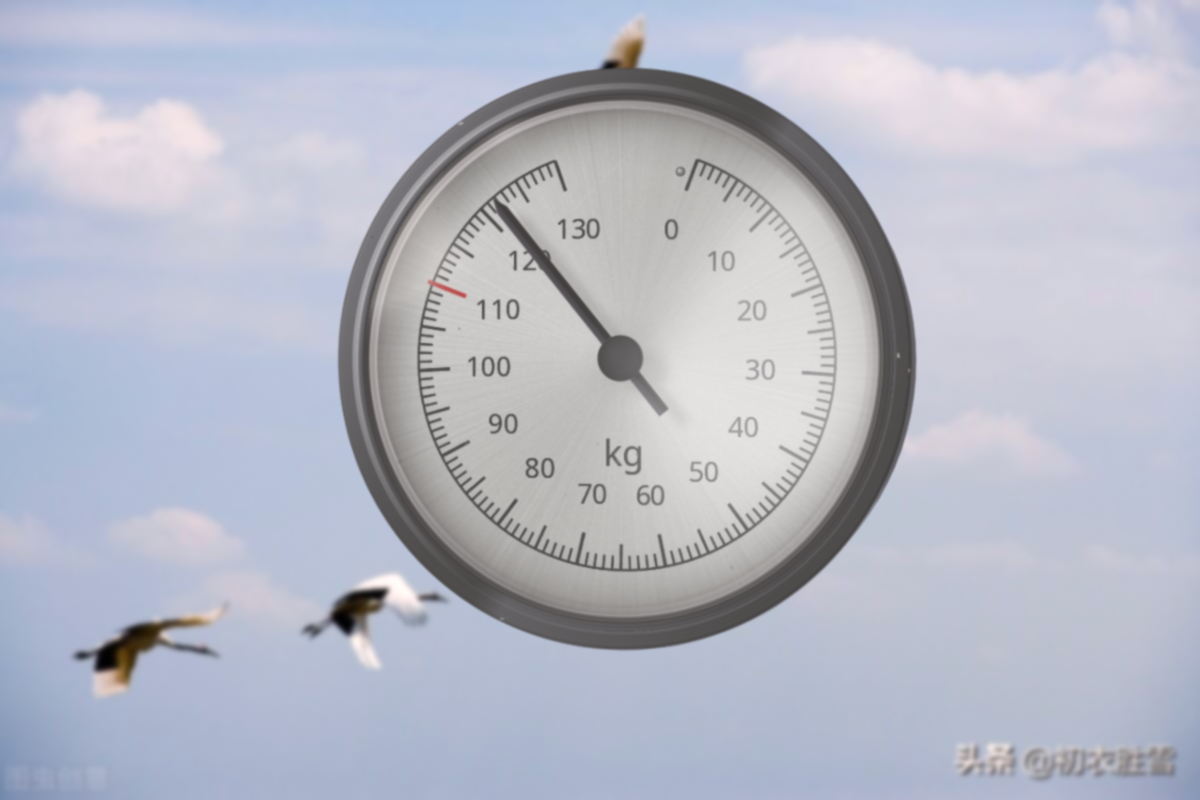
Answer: 122; kg
